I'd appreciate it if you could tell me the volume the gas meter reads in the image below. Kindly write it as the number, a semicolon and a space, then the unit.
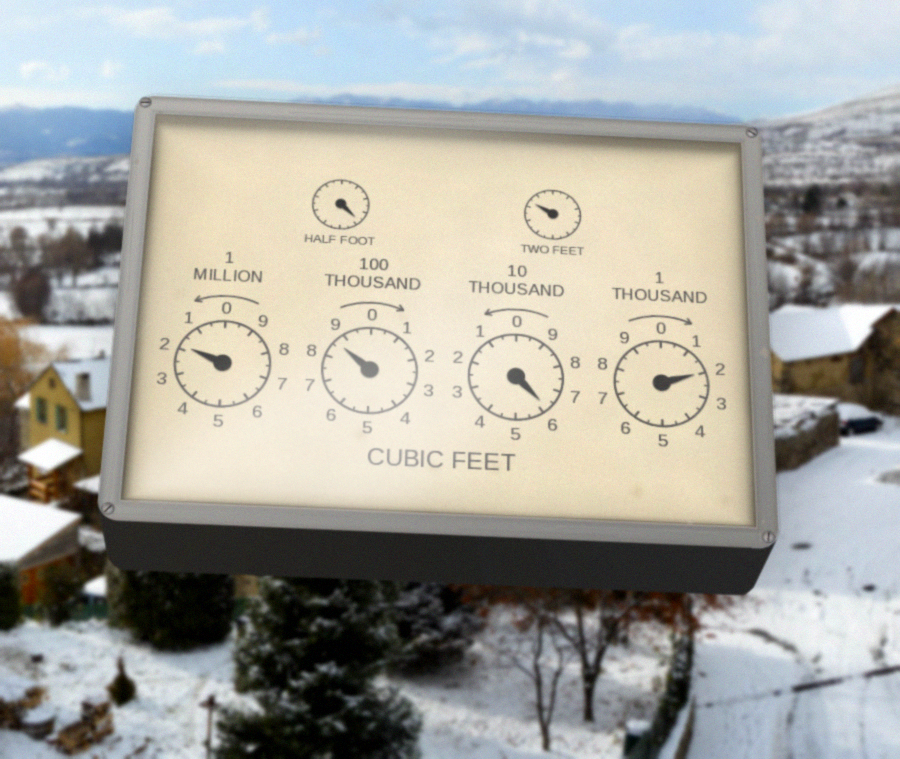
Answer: 186200; ft³
